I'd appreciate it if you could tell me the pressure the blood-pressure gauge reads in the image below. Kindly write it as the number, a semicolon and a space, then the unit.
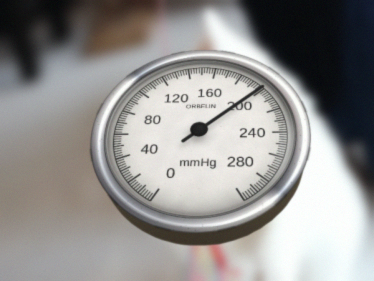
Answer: 200; mmHg
